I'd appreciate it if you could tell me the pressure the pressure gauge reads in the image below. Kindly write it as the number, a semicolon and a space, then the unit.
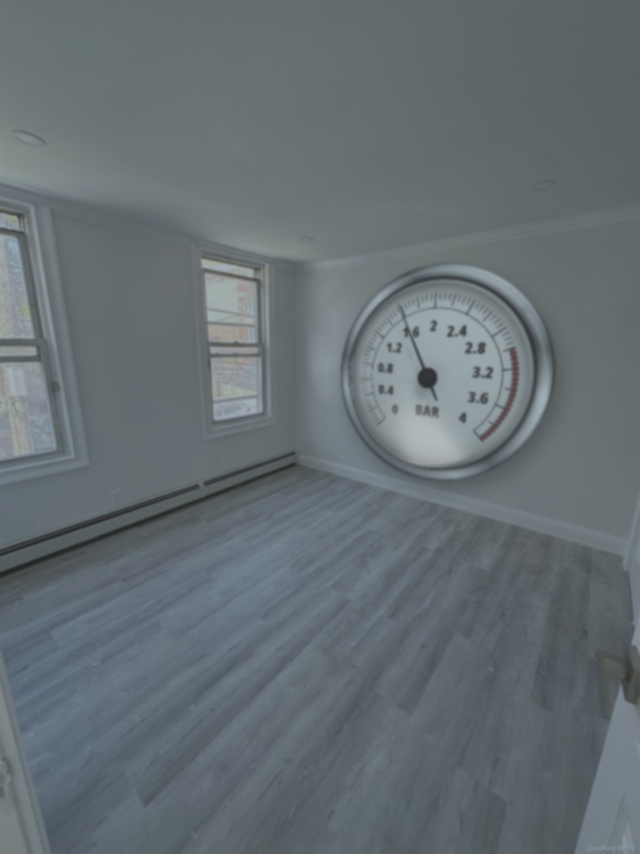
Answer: 1.6; bar
